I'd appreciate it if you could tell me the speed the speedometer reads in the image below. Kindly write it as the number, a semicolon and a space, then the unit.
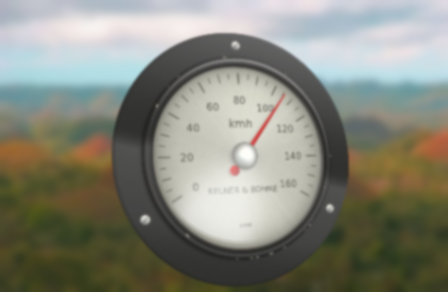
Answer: 105; km/h
